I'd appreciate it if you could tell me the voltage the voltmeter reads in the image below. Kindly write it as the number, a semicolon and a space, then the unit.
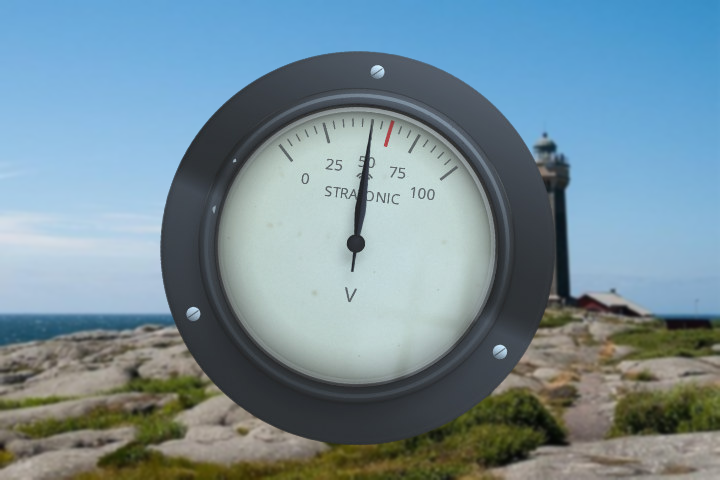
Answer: 50; V
